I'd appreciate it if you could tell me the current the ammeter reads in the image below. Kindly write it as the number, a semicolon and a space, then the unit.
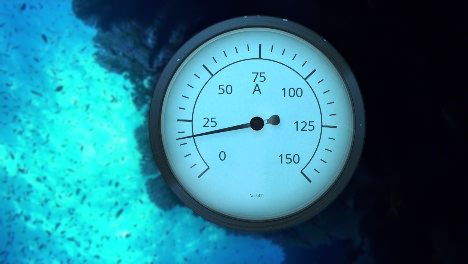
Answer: 17.5; A
